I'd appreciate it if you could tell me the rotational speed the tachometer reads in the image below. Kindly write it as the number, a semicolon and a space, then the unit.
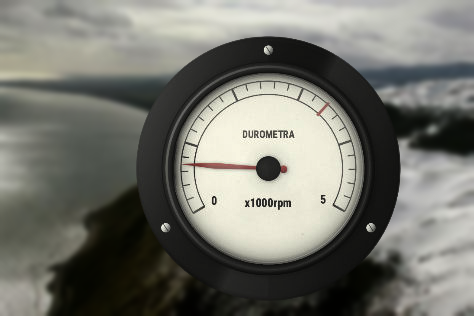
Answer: 700; rpm
